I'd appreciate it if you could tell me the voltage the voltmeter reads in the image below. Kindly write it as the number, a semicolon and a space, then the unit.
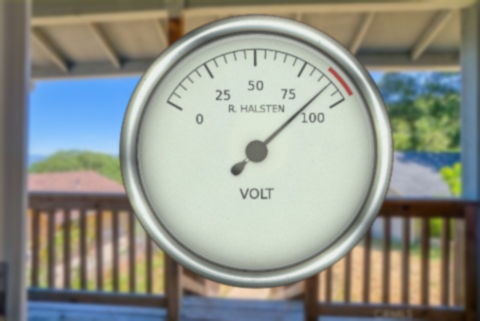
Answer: 90; V
